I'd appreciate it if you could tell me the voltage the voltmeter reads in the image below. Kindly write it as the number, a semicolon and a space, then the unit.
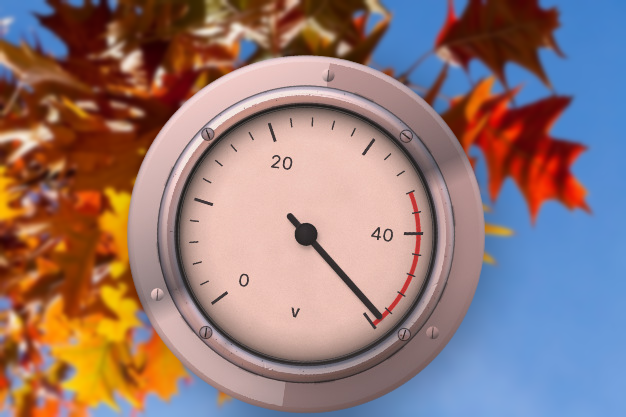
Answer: 49; V
